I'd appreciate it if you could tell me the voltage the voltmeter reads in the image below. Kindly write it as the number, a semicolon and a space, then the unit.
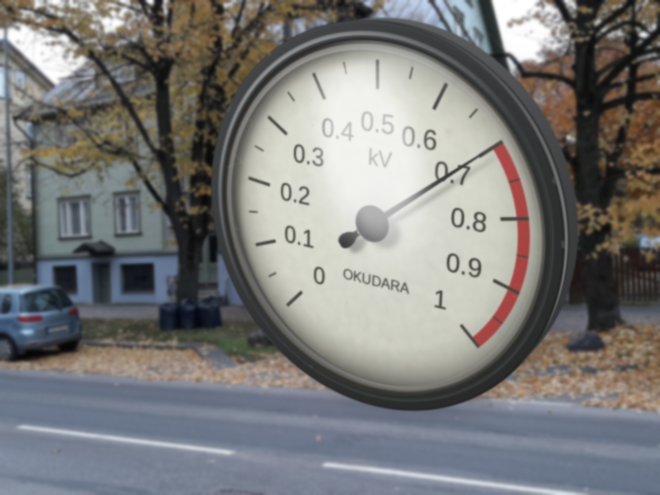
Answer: 0.7; kV
